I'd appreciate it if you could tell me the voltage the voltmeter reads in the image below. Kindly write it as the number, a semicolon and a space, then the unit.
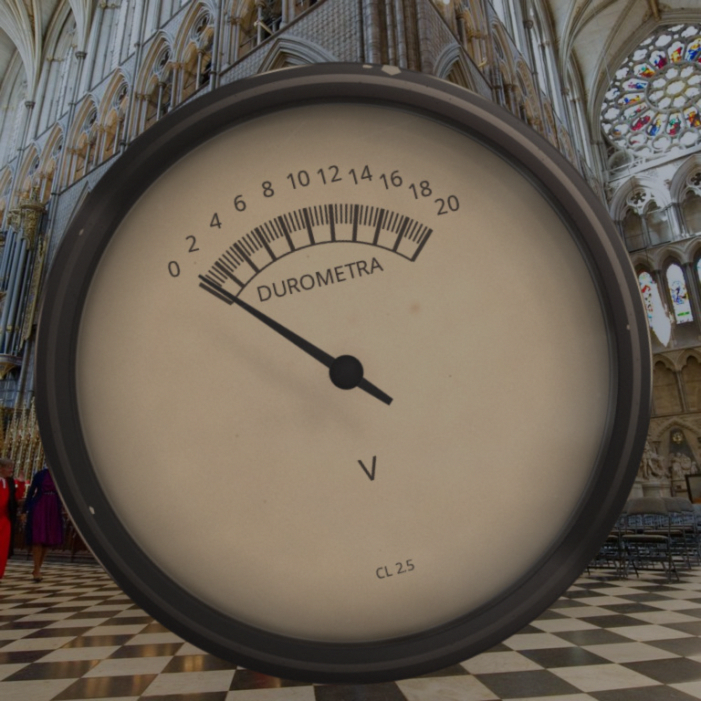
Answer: 0.4; V
